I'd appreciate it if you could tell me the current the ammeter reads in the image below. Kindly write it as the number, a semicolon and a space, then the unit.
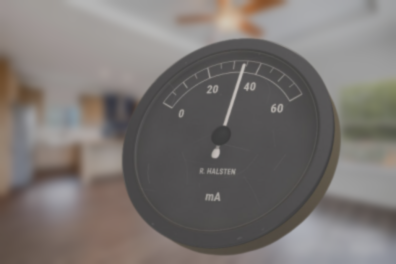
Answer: 35; mA
